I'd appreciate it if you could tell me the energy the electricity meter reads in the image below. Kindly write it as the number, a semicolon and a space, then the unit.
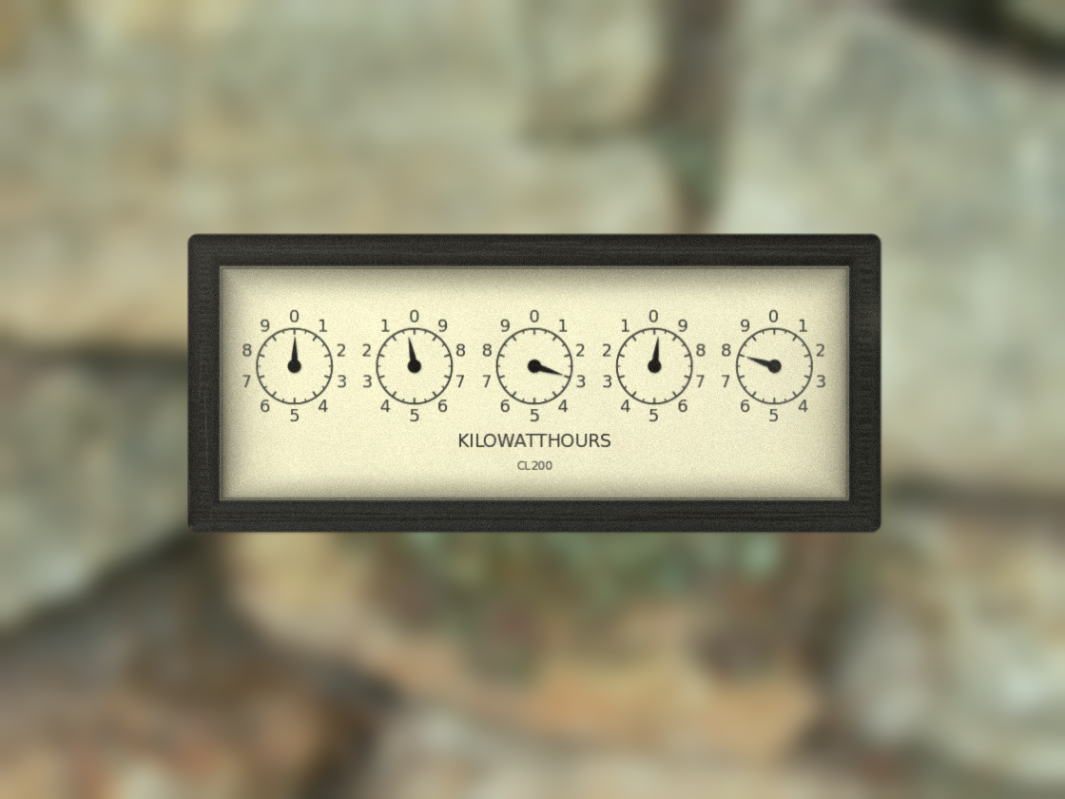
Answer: 298; kWh
